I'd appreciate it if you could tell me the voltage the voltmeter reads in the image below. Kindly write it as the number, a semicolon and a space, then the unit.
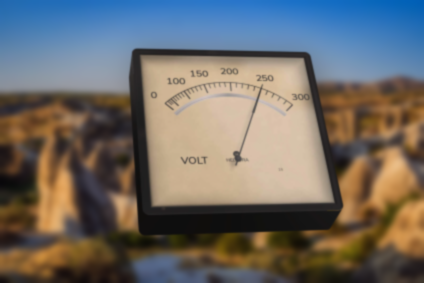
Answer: 250; V
